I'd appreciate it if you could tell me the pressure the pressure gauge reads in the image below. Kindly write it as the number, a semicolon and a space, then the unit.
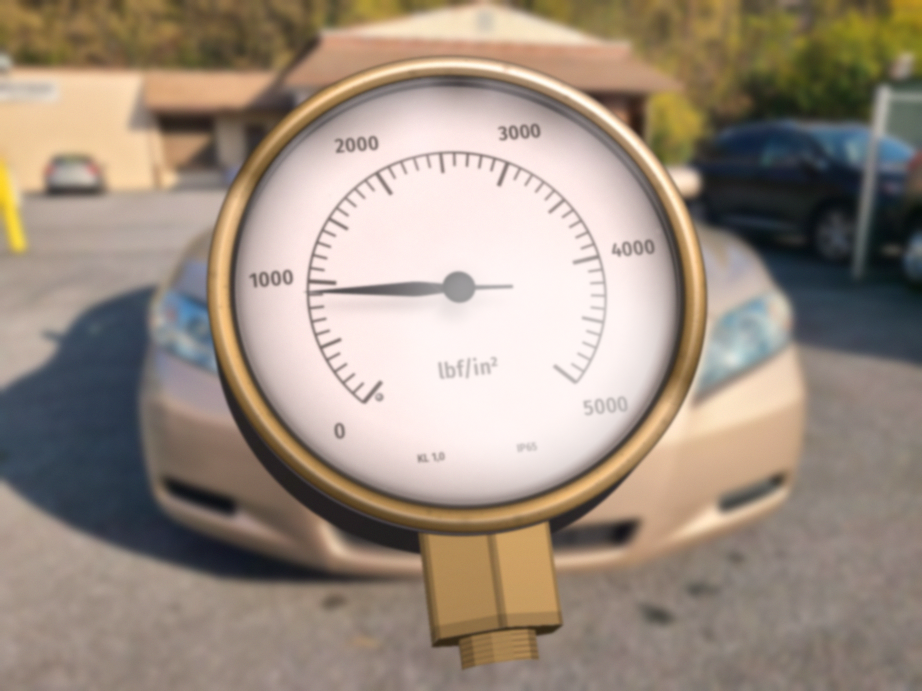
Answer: 900; psi
